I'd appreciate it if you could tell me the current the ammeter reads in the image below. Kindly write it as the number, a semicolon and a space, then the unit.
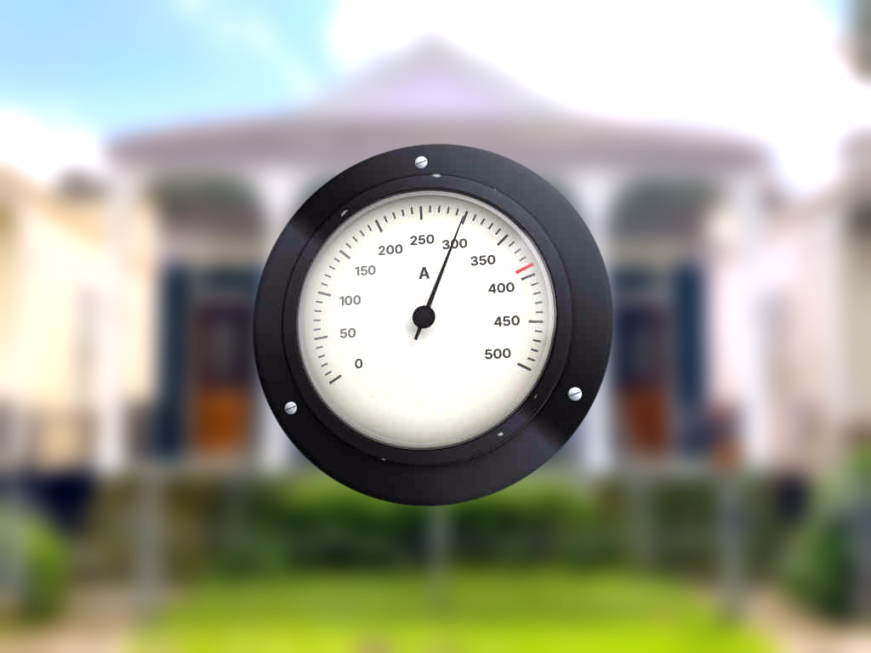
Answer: 300; A
